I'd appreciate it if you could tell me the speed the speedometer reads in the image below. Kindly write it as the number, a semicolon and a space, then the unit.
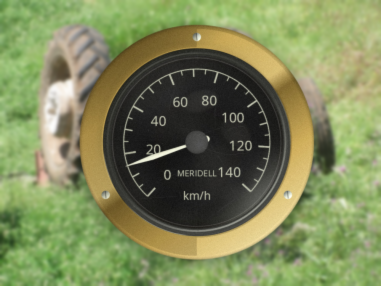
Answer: 15; km/h
